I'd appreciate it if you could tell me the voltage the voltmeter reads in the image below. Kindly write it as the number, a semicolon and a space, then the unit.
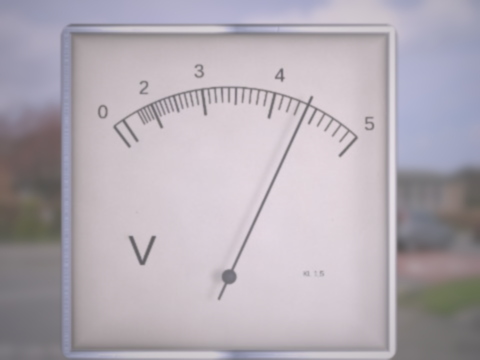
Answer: 4.4; V
